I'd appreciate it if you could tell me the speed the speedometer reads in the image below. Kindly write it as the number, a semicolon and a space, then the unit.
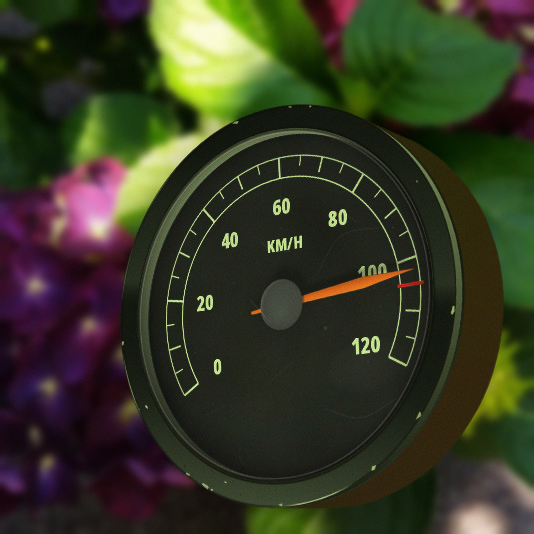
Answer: 102.5; km/h
